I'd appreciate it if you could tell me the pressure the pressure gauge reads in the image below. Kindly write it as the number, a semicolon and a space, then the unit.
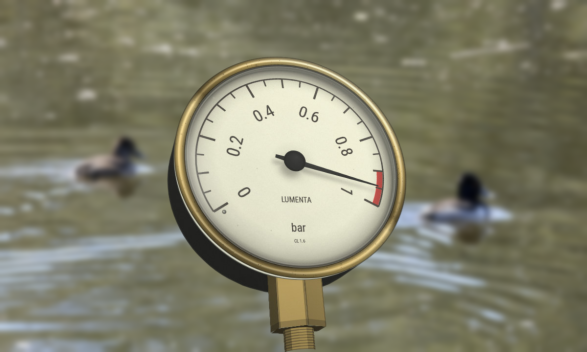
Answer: 0.95; bar
